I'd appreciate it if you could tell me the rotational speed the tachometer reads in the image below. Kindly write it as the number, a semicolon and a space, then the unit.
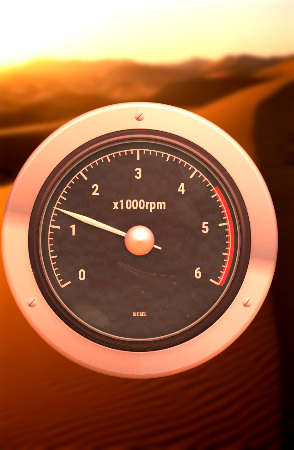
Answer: 1300; rpm
